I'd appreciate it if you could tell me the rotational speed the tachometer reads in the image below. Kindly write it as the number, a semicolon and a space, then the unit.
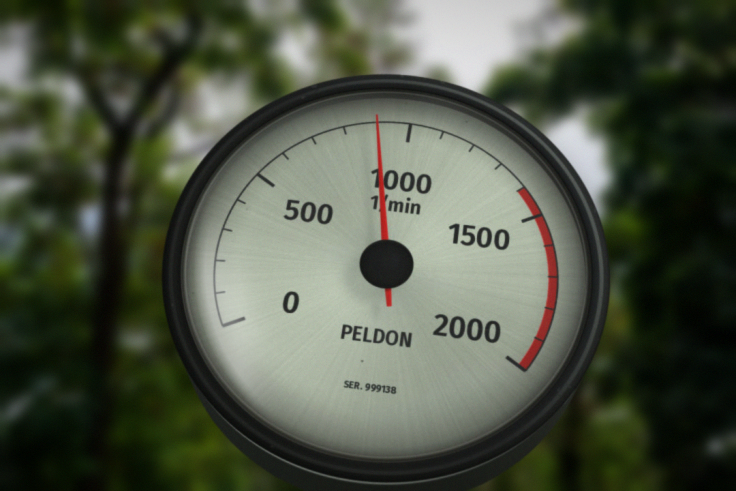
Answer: 900; rpm
